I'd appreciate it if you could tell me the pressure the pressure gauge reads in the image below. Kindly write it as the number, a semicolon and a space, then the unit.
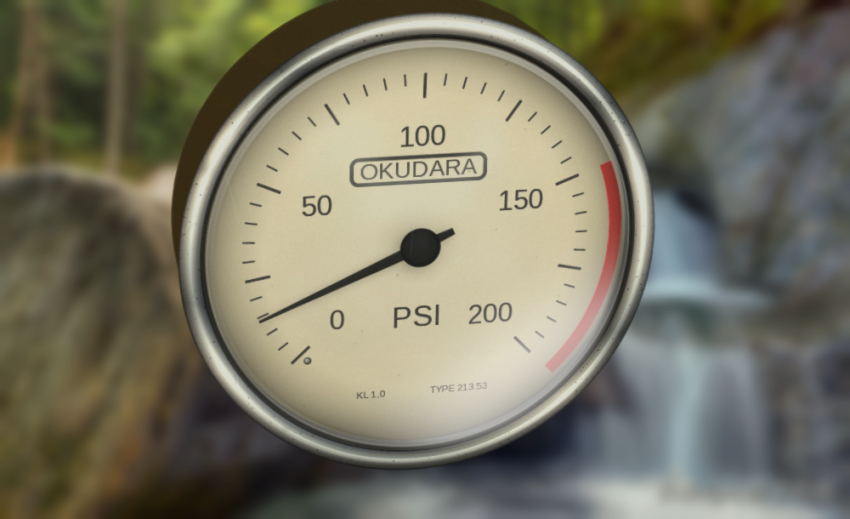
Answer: 15; psi
